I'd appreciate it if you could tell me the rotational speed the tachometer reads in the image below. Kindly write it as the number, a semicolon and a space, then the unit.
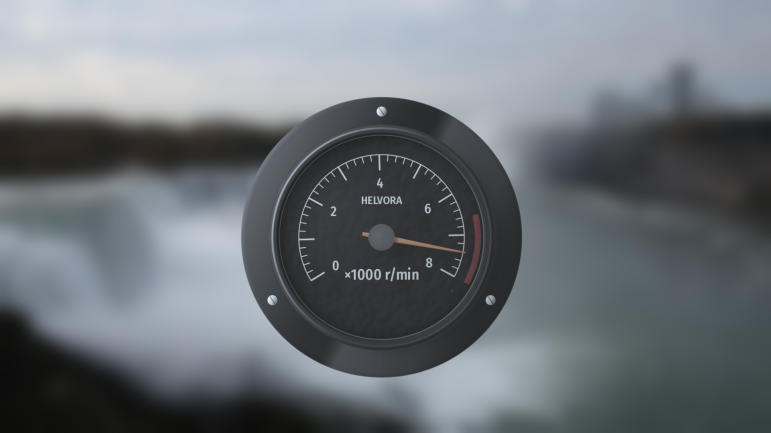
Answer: 7400; rpm
